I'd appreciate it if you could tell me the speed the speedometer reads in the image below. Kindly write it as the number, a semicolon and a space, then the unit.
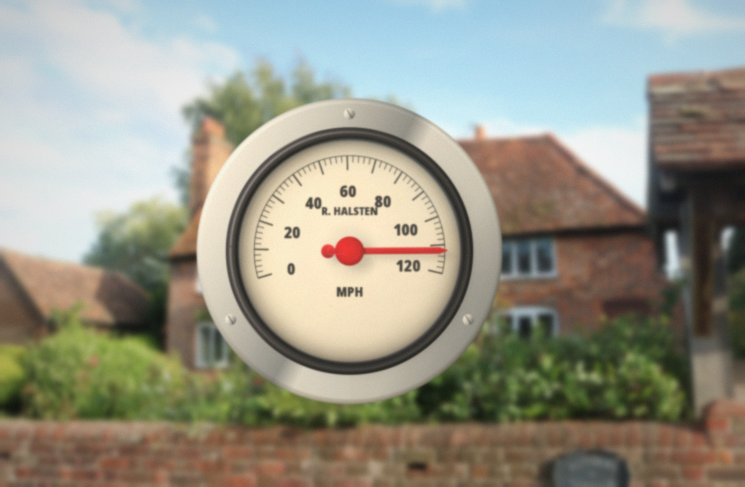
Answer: 112; mph
